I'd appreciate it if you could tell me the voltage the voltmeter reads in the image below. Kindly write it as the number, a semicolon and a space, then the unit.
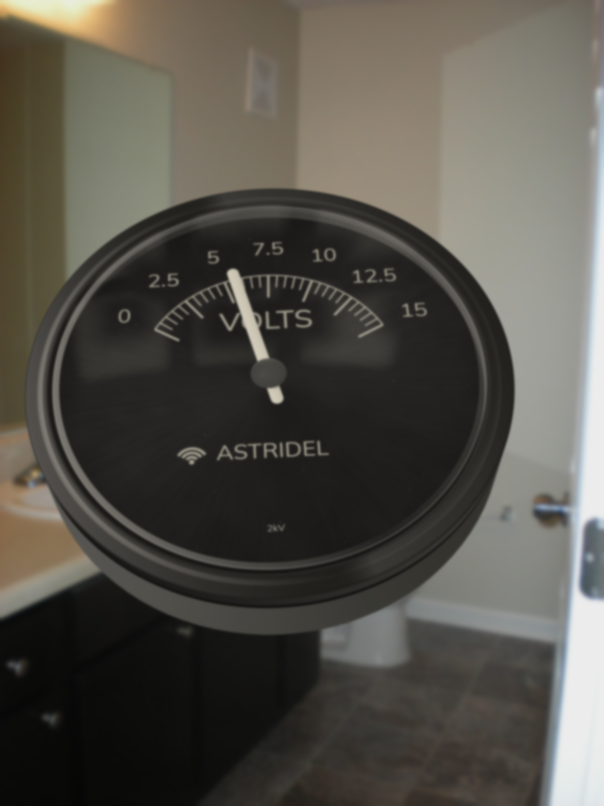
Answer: 5.5; V
